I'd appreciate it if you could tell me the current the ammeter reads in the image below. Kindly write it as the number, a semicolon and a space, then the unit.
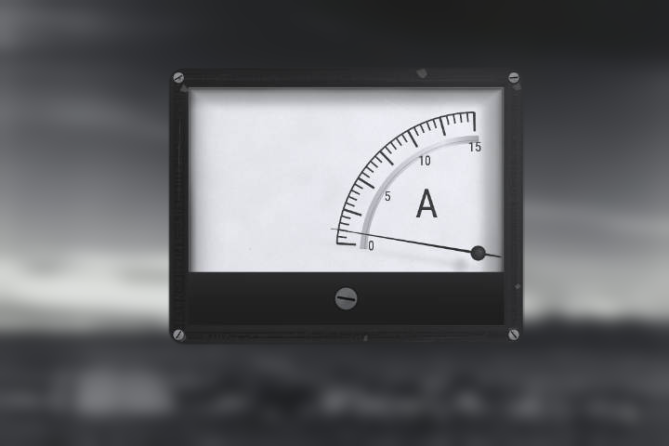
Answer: 1; A
